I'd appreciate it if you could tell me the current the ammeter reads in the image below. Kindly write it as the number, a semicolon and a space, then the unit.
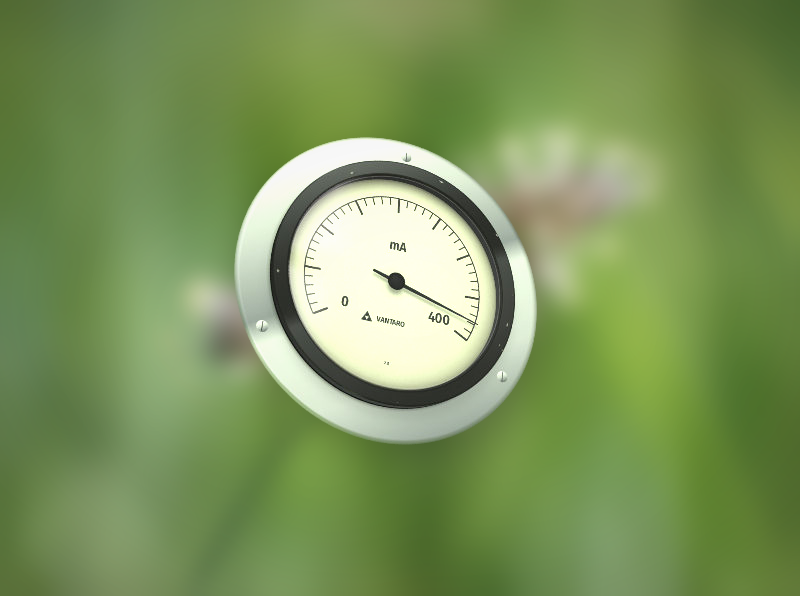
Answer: 380; mA
